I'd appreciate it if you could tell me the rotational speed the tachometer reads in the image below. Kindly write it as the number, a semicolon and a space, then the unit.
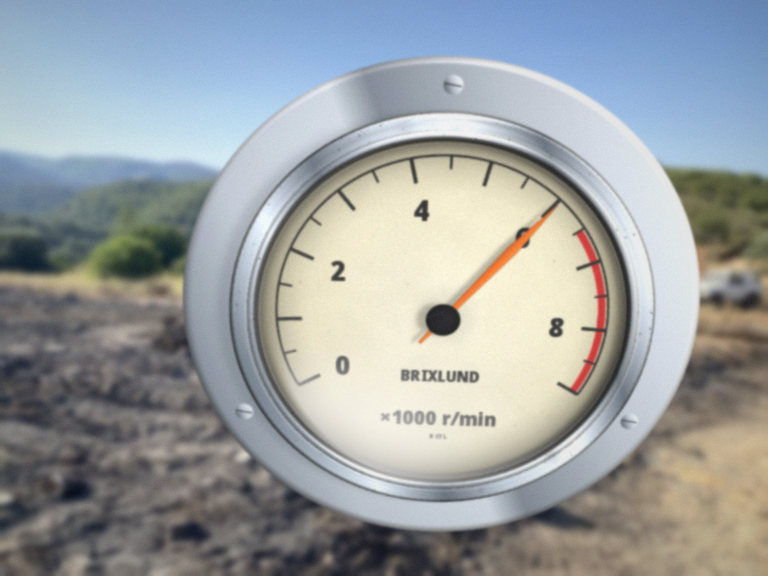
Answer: 6000; rpm
